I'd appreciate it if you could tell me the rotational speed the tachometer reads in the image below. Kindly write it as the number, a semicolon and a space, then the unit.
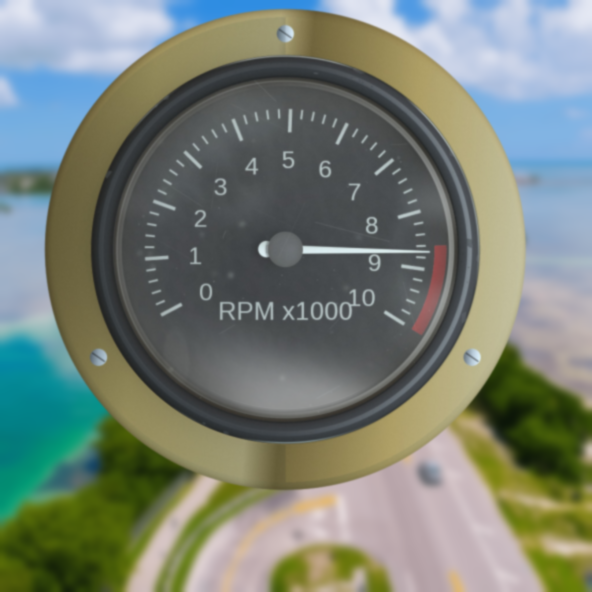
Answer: 8700; rpm
